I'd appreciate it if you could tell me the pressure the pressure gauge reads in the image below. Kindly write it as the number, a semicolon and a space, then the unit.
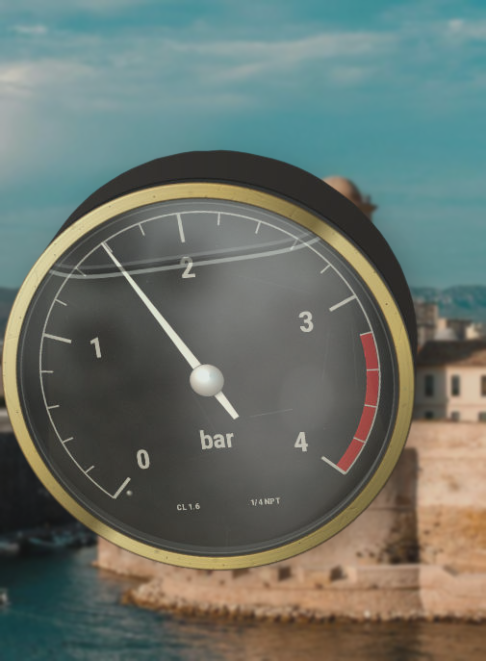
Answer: 1.6; bar
